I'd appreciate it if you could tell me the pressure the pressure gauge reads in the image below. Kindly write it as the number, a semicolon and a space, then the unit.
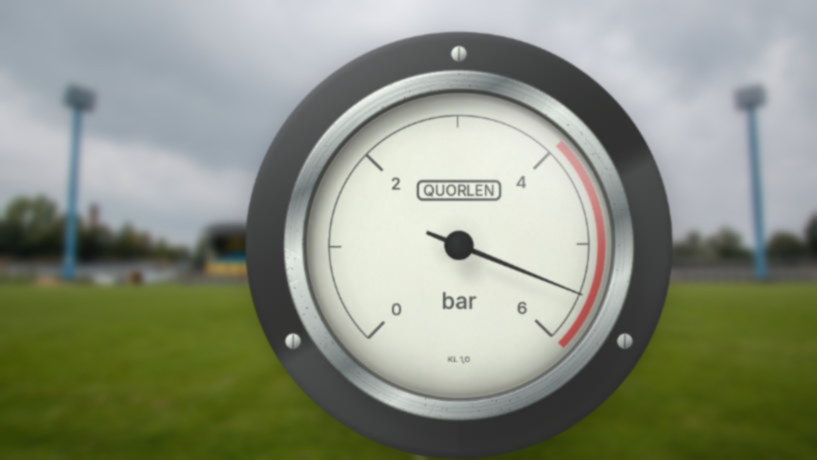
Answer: 5.5; bar
